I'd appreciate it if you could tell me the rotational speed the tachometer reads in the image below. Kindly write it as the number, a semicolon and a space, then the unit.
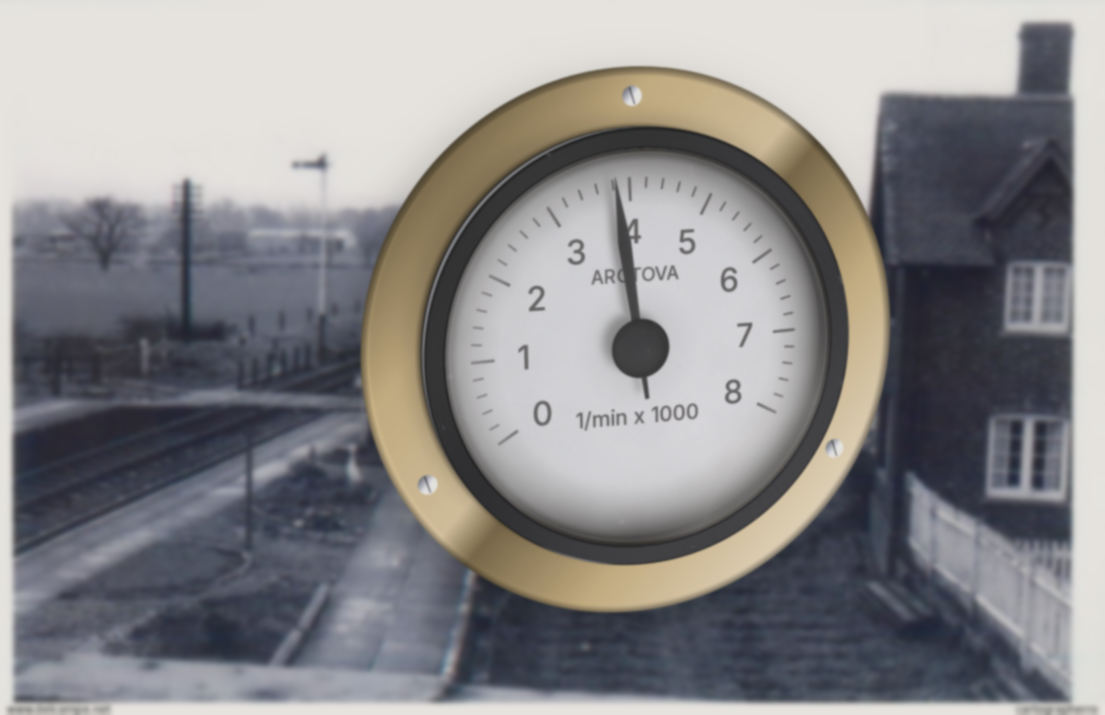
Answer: 3800; rpm
